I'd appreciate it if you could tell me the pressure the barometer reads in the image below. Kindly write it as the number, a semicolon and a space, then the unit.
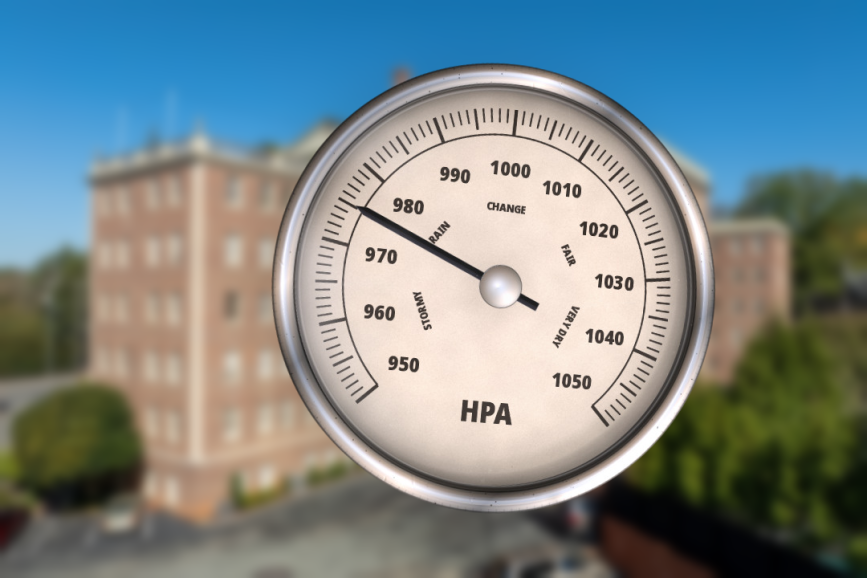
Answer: 975; hPa
